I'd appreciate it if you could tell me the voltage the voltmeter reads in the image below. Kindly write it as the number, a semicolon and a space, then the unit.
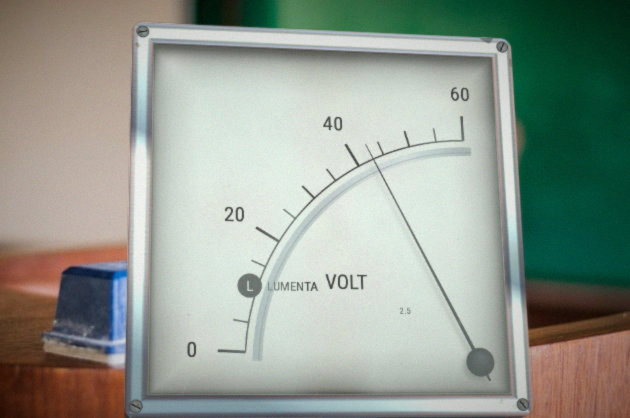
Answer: 42.5; V
